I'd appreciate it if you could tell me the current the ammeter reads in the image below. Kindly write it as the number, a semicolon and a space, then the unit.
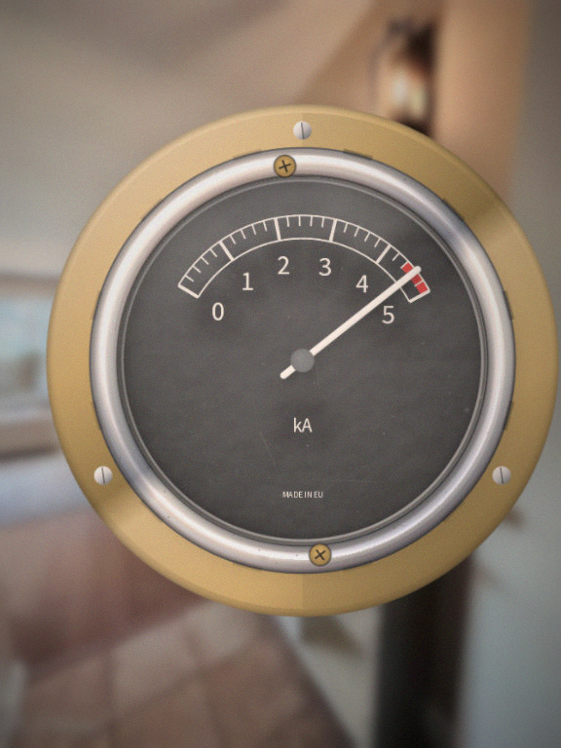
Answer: 4.6; kA
